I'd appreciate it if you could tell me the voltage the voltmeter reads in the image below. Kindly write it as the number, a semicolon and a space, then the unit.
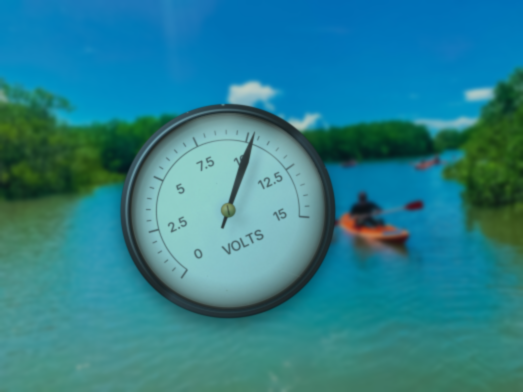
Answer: 10.25; V
